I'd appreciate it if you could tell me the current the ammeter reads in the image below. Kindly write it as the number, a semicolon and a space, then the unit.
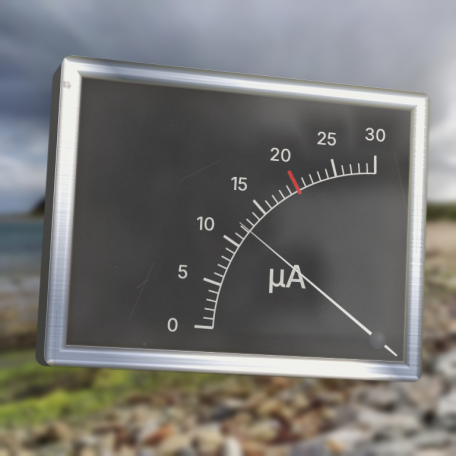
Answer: 12; µA
